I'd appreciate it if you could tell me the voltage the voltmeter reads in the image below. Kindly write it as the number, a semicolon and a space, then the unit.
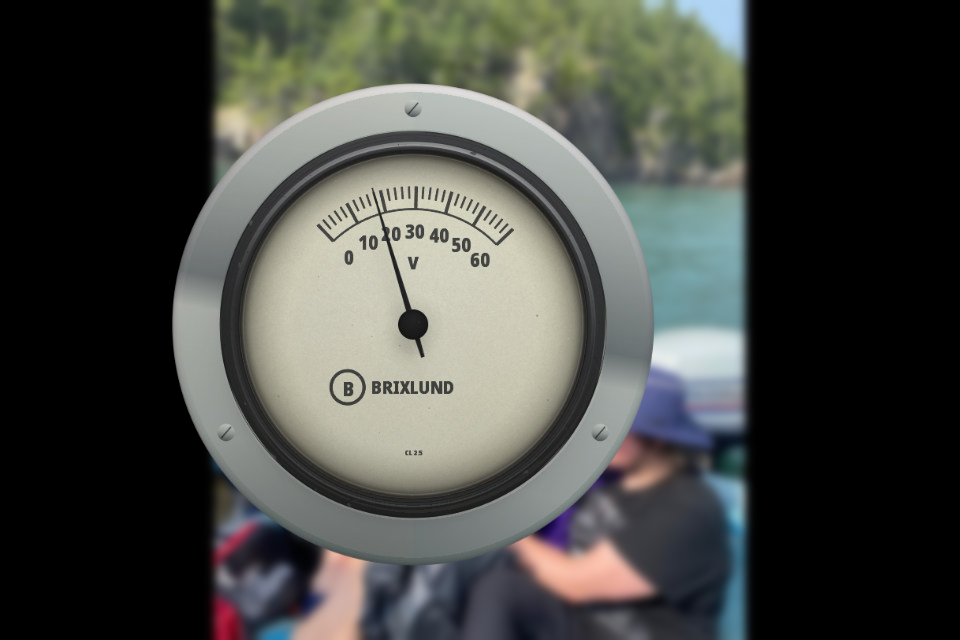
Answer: 18; V
